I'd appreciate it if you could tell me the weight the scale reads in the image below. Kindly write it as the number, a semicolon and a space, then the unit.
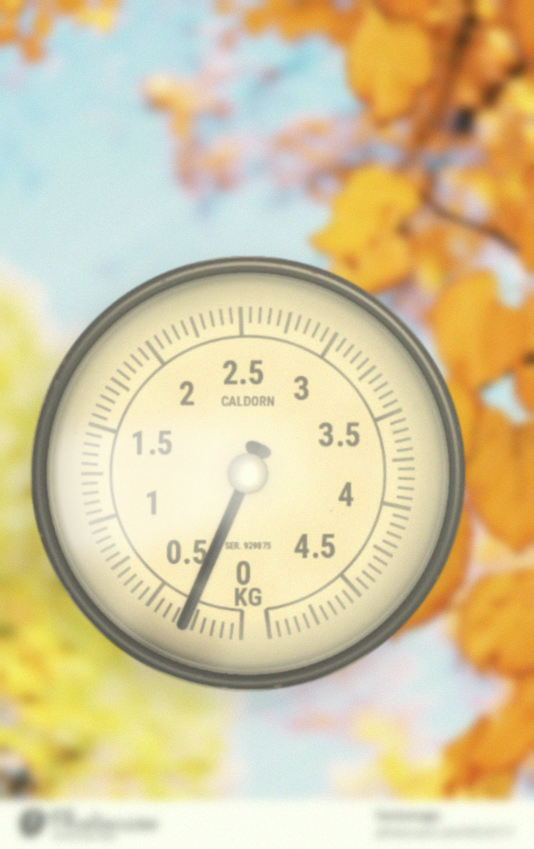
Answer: 0.3; kg
